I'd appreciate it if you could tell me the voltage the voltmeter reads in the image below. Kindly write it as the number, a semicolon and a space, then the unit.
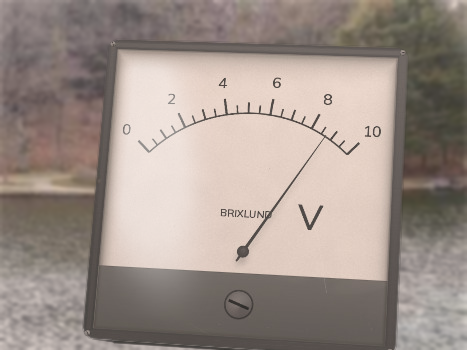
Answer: 8.75; V
